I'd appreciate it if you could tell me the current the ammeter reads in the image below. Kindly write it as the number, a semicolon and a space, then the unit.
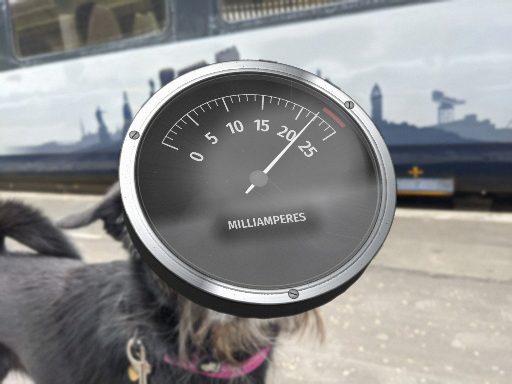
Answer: 22; mA
